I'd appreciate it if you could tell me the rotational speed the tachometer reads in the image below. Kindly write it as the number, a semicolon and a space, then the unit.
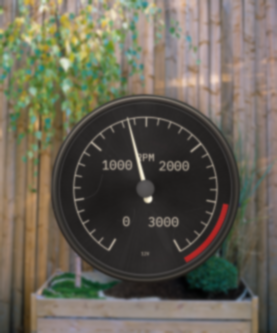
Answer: 1350; rpm
